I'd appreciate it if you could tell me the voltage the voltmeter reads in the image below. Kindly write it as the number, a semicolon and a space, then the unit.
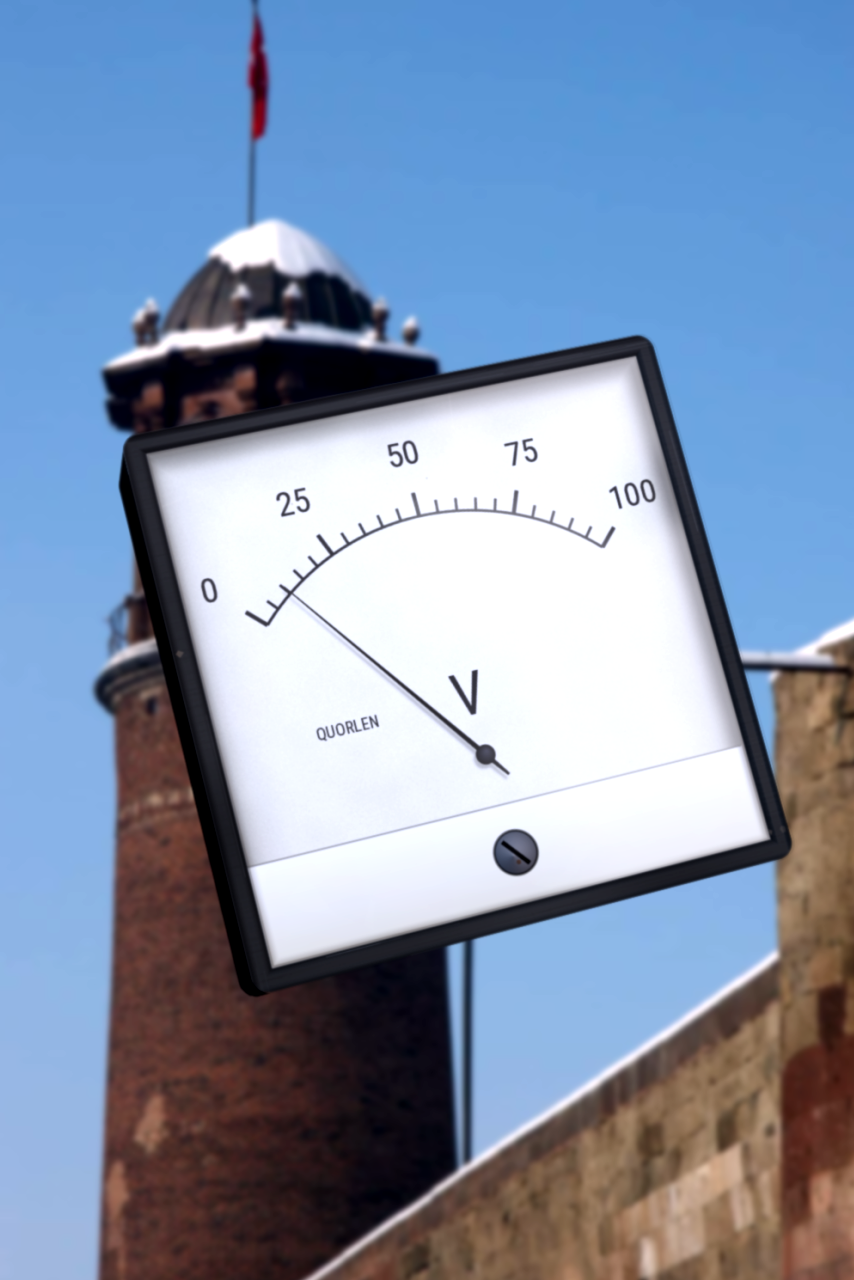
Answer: 10; V
